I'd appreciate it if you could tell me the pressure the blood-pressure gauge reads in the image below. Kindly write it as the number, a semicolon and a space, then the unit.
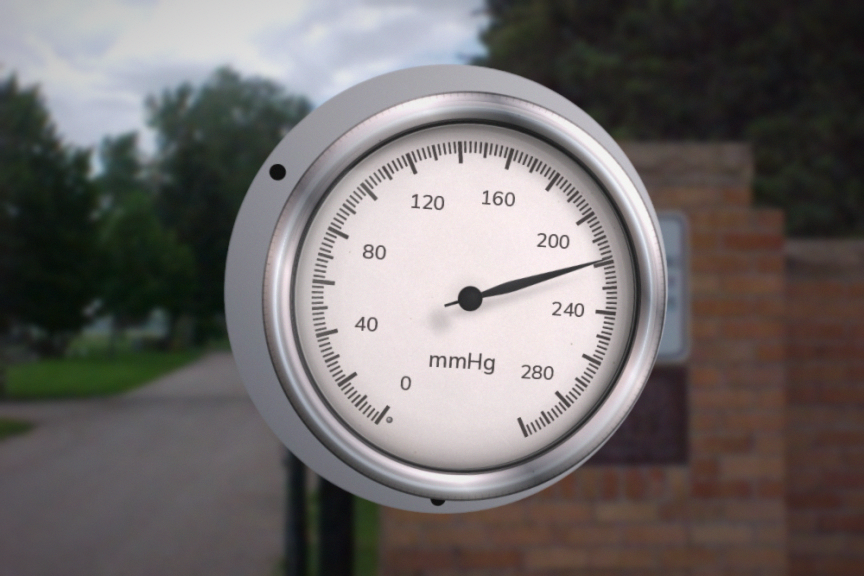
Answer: 218; mmHg
